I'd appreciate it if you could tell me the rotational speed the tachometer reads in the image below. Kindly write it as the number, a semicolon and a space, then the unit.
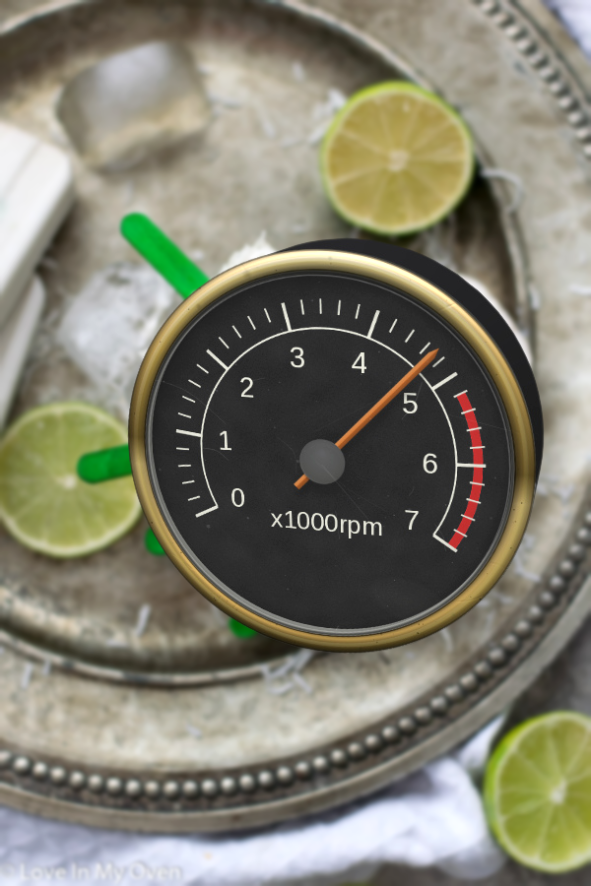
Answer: 4700; rpm
